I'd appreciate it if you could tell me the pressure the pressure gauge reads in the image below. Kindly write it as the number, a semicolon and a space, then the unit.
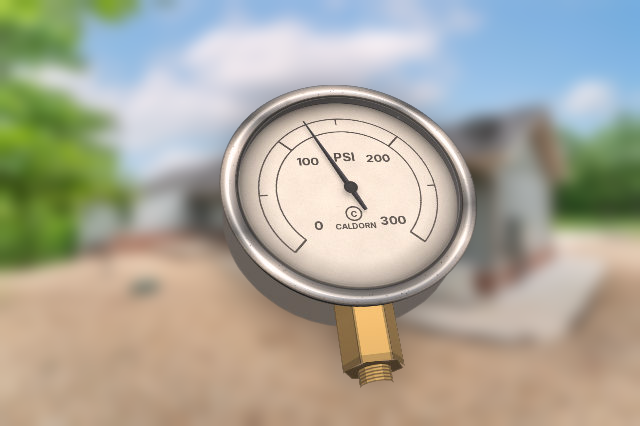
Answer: 125; psi
